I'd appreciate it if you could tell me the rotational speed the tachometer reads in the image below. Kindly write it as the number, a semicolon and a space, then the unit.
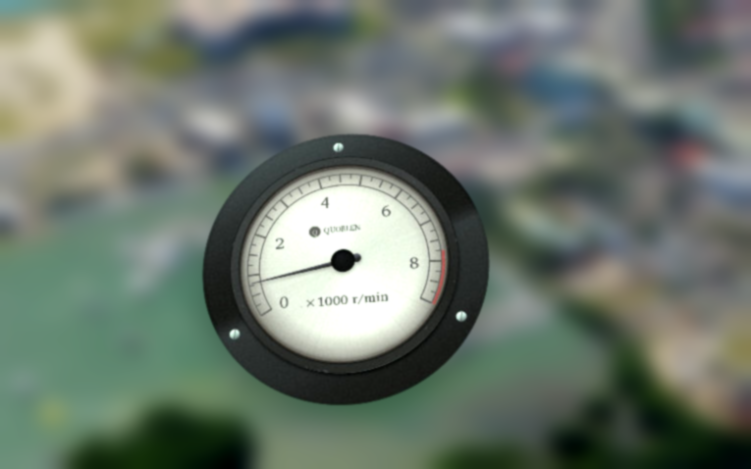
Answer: 750; rpm
